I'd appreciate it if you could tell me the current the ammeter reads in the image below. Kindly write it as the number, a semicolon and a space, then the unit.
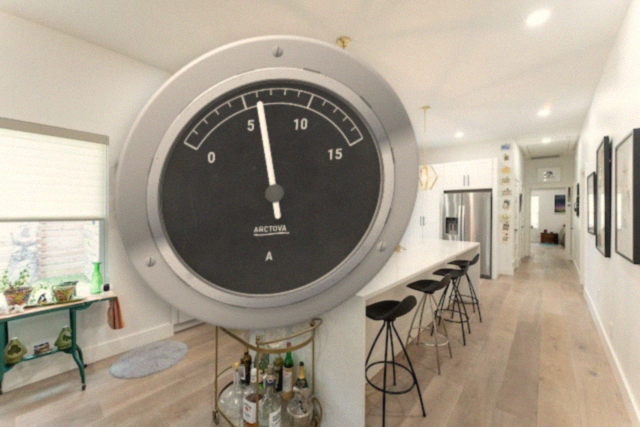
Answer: 6; A
